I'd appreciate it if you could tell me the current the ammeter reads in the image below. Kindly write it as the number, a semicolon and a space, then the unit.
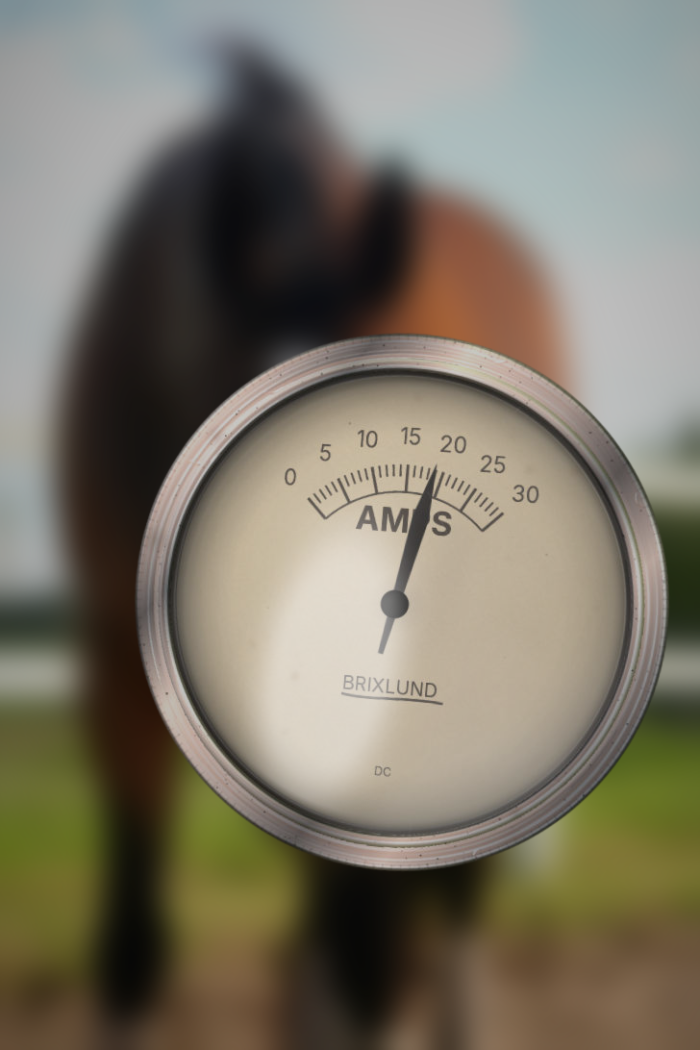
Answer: 19; A
